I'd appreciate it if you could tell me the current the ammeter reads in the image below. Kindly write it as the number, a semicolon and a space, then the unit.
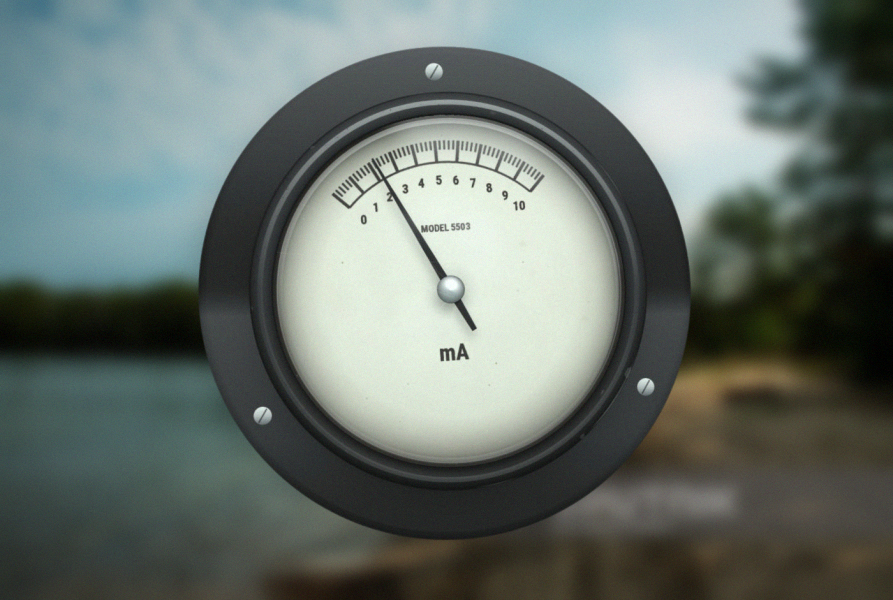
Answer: 2.2; mA
